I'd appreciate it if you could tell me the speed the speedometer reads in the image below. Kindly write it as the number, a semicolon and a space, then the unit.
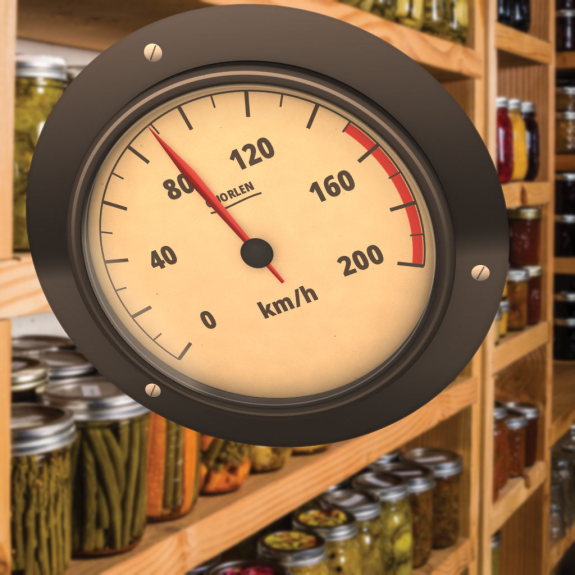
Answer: 90; km/h
